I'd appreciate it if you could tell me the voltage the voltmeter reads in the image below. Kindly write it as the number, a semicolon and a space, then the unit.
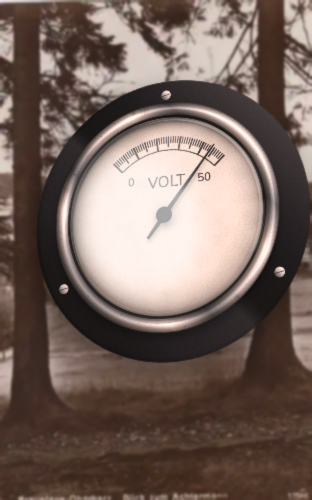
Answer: 45; V
